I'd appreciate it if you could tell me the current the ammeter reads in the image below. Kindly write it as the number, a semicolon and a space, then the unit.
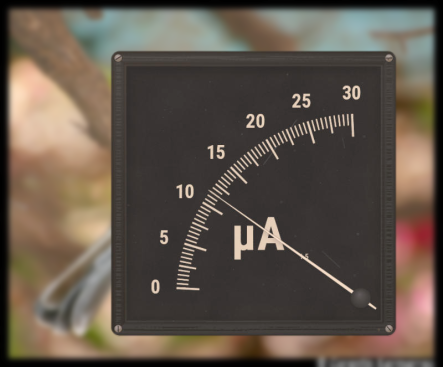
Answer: 11.5; µA
